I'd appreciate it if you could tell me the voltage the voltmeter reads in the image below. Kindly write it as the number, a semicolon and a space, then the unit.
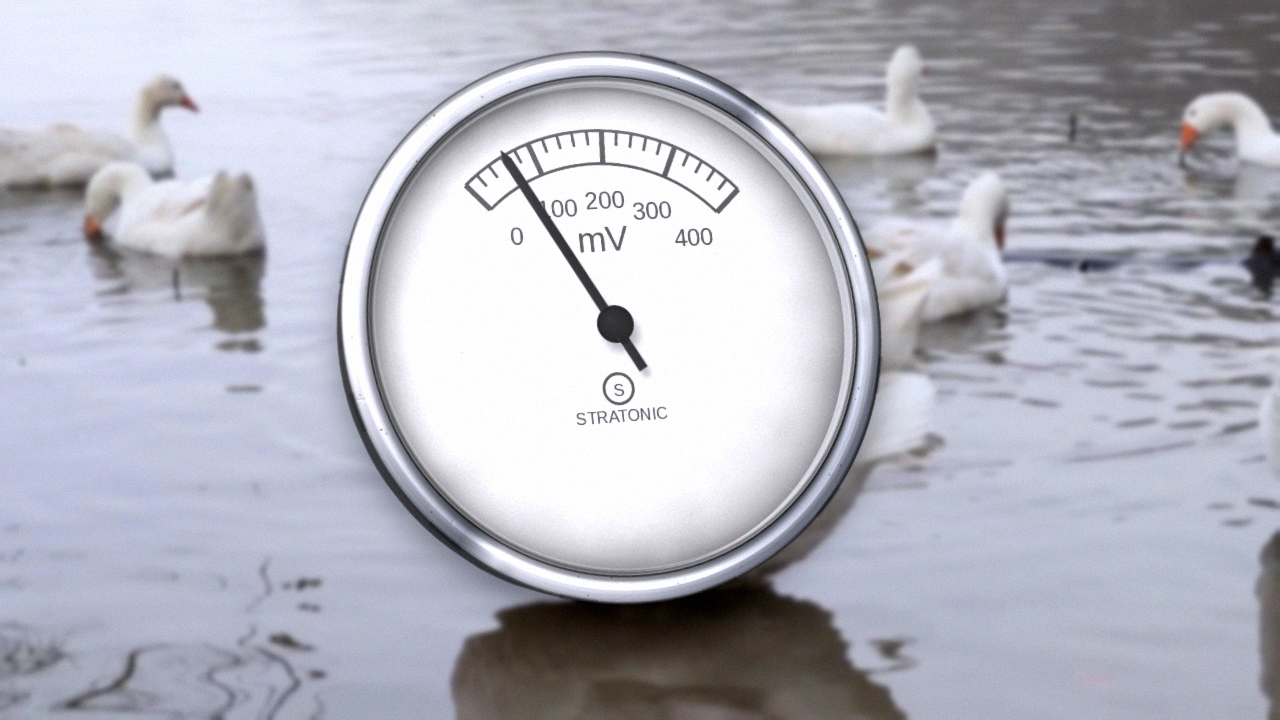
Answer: 60; mV
